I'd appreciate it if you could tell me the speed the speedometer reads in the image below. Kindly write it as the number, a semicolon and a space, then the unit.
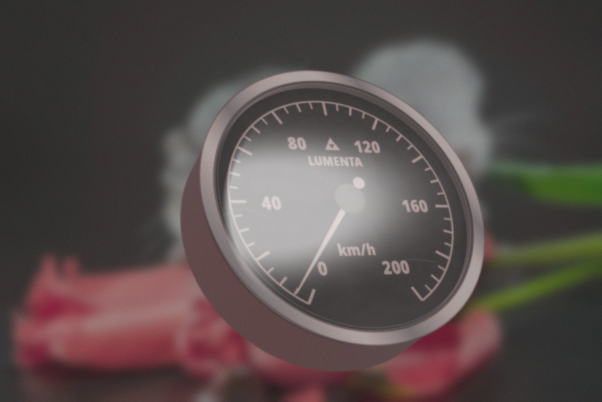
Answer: 5; km/h
